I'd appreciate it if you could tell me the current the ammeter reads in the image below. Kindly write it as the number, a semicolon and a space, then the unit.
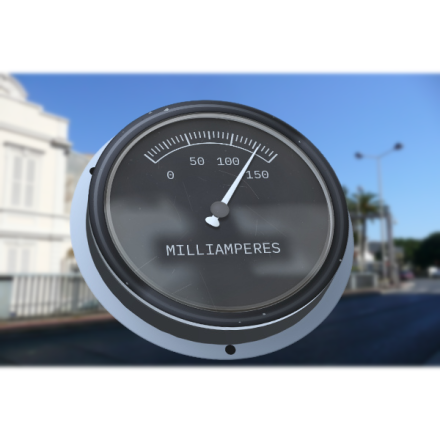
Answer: 130; mA
